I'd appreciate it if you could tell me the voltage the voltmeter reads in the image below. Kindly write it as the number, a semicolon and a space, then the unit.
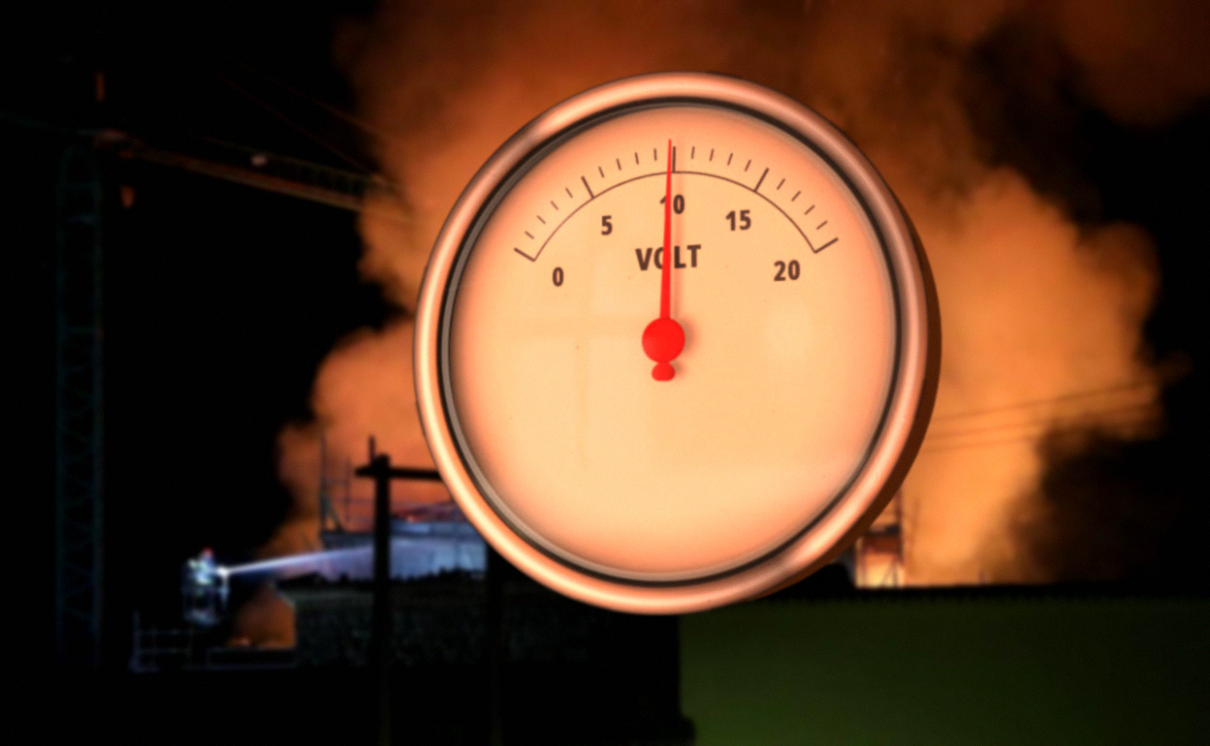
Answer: 10; V
